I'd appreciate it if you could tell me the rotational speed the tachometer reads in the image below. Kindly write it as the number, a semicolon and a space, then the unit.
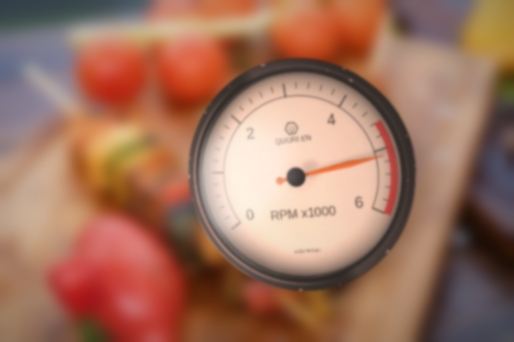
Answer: 5100; rpm
